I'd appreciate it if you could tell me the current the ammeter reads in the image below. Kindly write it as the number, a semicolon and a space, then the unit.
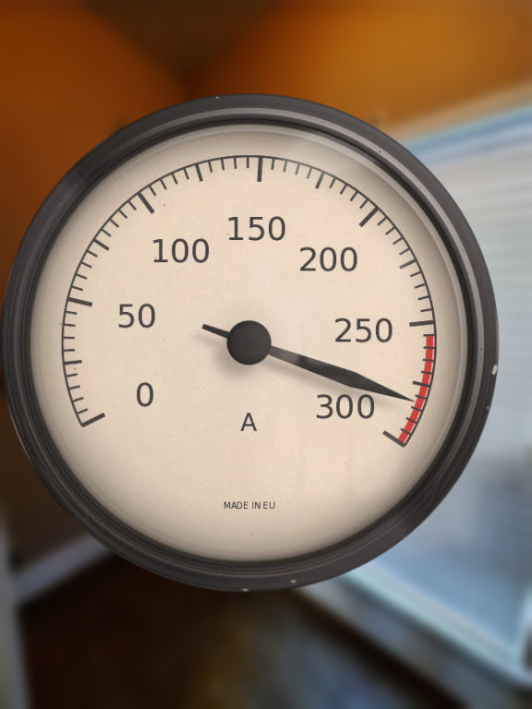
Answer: 282.5; A
